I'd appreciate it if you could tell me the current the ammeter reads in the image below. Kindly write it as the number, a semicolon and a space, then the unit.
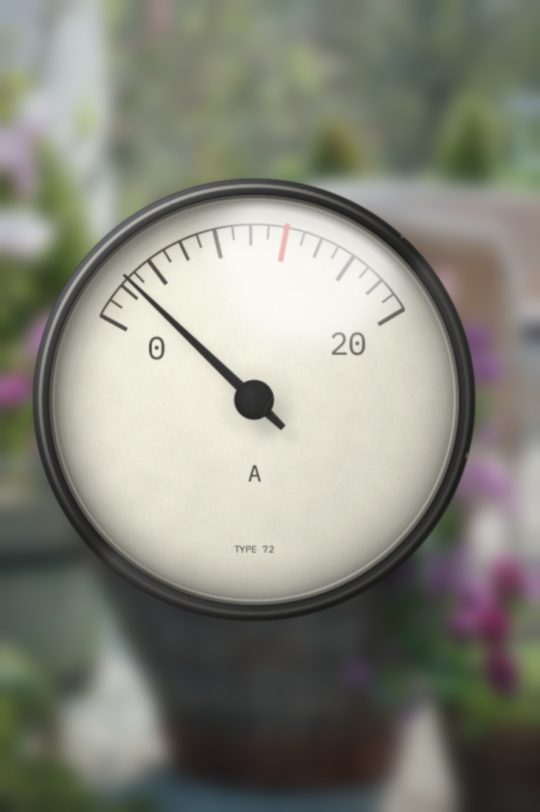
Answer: 2.5; A
